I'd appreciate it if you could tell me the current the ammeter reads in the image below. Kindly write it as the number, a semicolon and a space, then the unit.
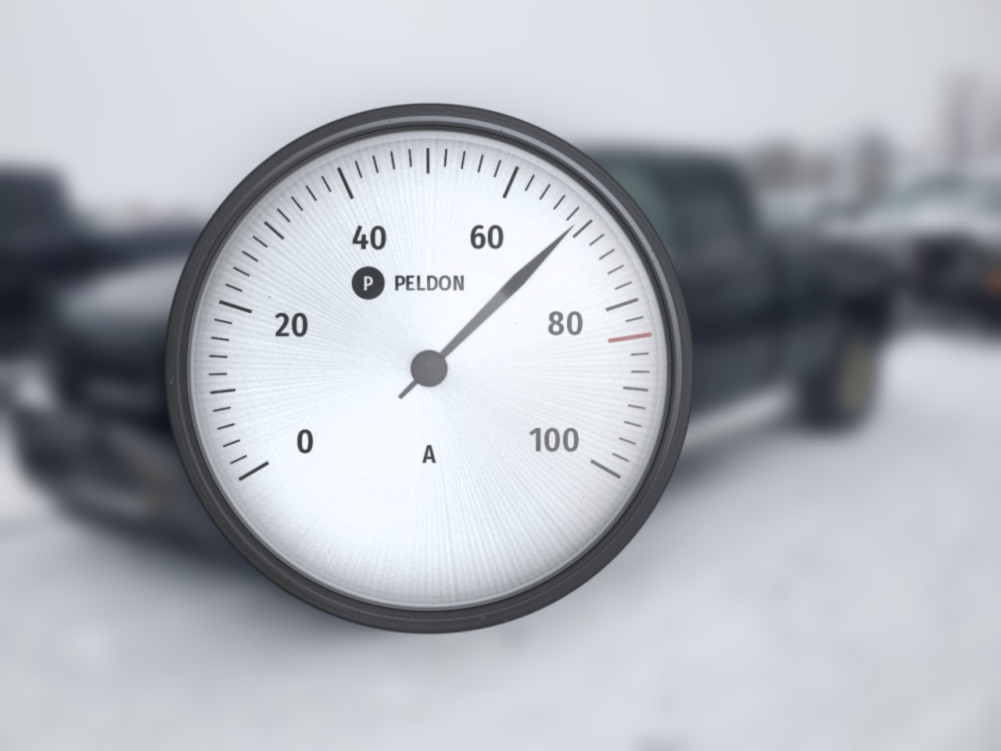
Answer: 69; A
